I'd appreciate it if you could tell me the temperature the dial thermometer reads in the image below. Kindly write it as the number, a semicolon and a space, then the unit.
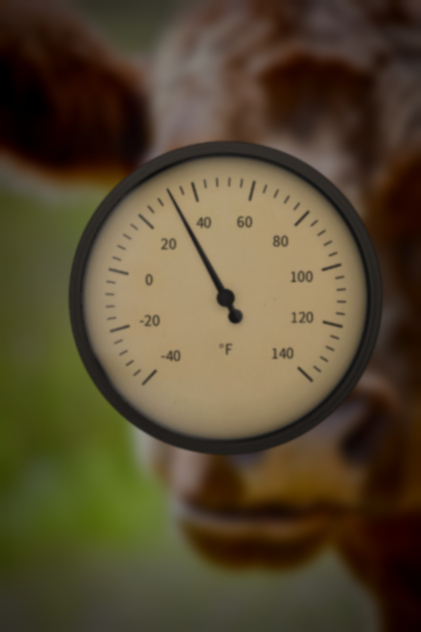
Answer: 32; °F
